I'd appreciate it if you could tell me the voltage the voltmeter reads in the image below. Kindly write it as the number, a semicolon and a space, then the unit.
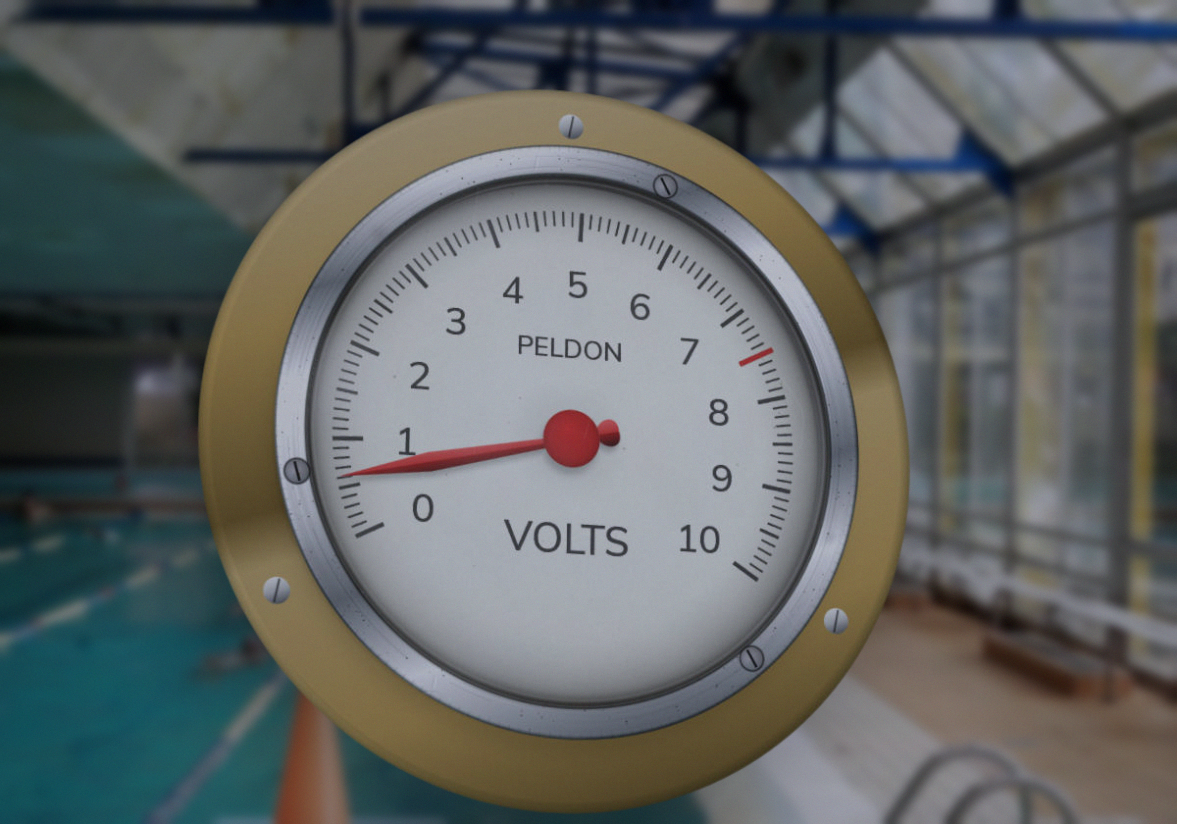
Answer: 0.6; V
